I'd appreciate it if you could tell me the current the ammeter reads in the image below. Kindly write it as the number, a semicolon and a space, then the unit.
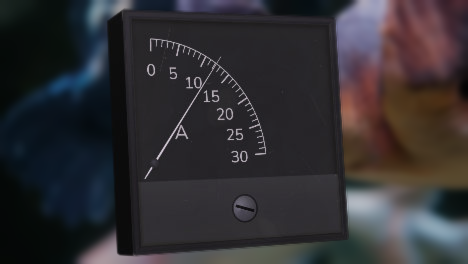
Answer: 12; A
